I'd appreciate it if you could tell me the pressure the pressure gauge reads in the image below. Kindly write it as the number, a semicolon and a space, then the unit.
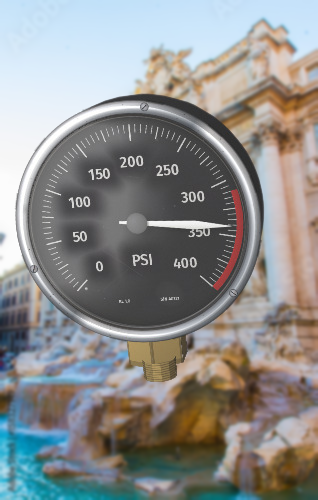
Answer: 340; psi
